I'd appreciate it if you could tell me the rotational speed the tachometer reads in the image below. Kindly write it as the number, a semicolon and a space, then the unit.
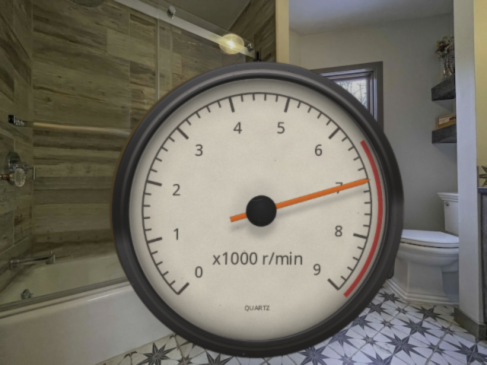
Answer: 7000; rpm
